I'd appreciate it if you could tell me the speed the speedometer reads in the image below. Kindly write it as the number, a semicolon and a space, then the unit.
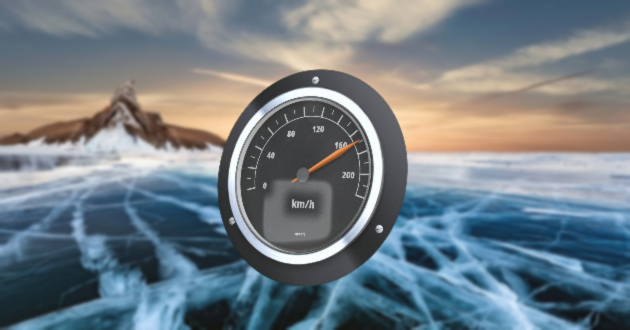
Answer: 170; km/h
